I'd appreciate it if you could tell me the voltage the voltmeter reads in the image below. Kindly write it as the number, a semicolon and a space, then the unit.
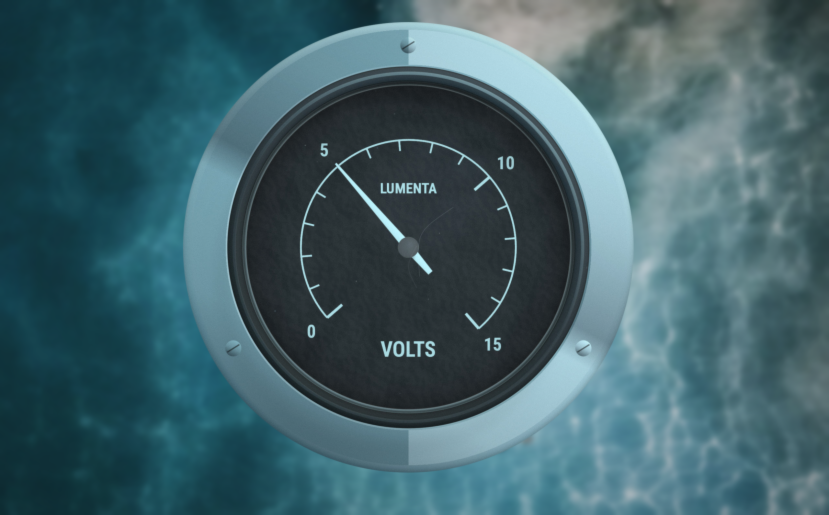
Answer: 5; V
